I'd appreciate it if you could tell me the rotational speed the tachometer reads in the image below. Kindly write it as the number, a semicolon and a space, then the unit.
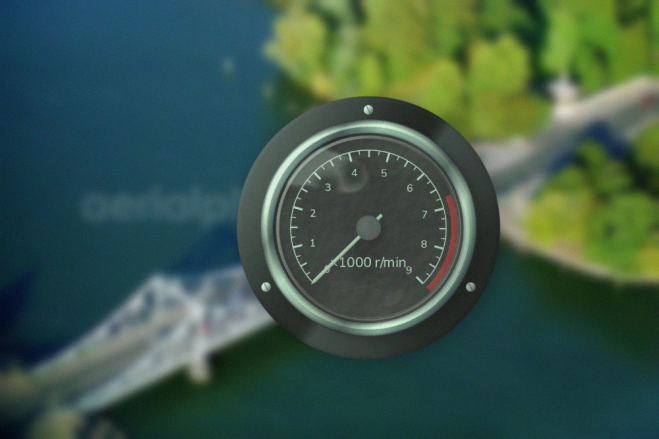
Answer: 0; rpm
